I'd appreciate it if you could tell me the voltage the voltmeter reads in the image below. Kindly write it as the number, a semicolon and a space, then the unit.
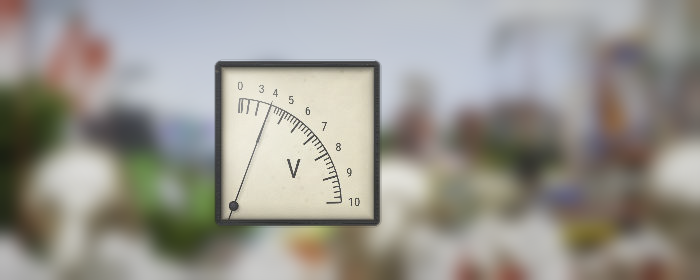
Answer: 4; V
